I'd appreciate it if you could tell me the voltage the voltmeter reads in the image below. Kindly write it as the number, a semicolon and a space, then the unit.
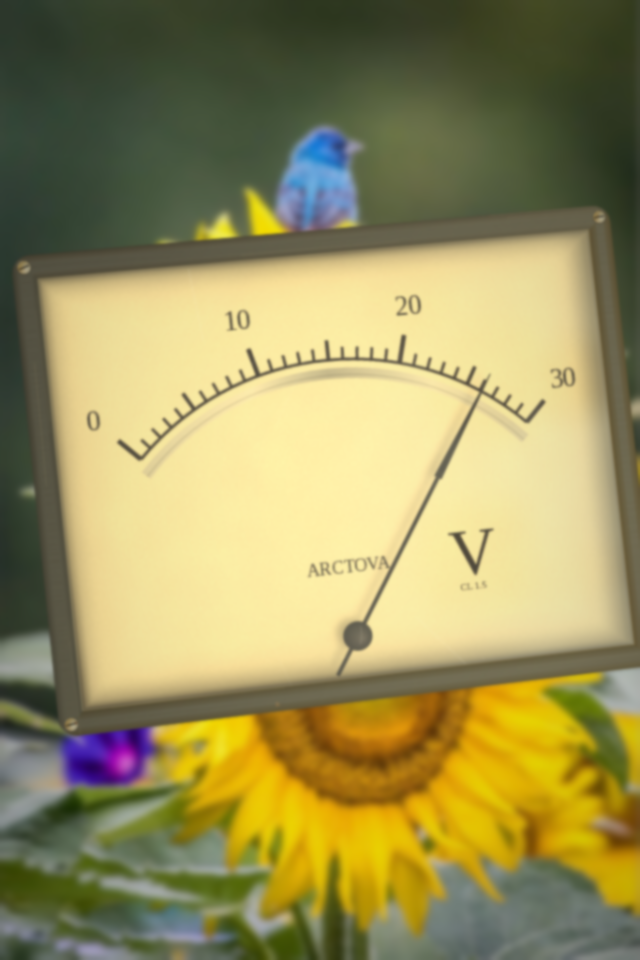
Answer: 26; V
